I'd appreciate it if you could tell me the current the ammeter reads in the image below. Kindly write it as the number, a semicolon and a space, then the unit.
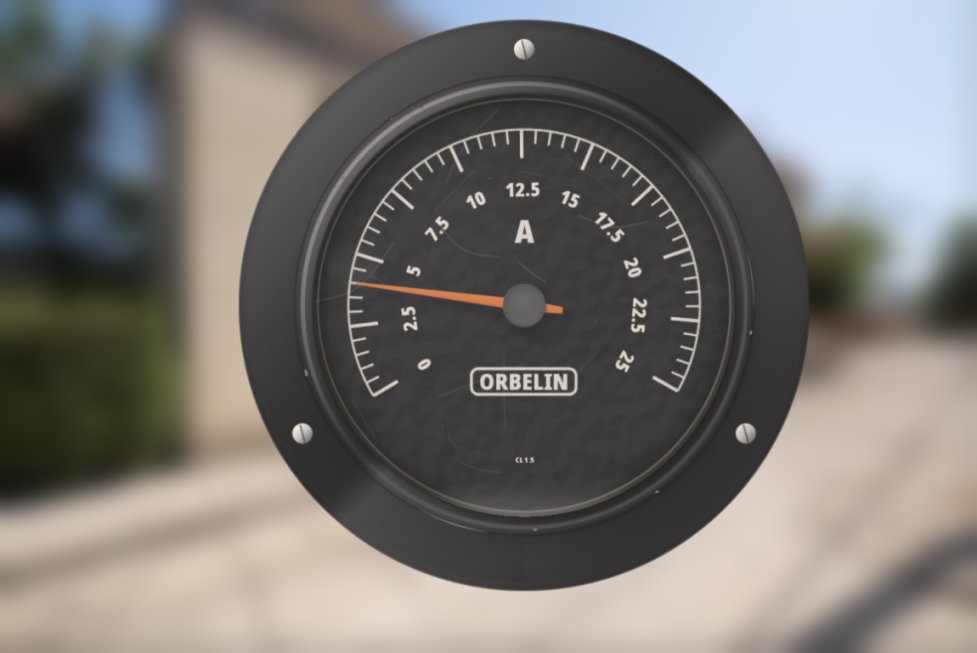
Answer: 4; A
